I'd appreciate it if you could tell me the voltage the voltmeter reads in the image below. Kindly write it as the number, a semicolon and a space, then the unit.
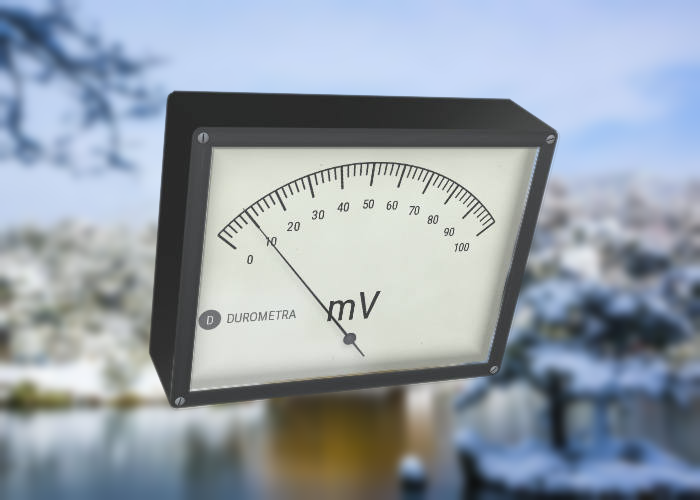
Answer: 10; mV
